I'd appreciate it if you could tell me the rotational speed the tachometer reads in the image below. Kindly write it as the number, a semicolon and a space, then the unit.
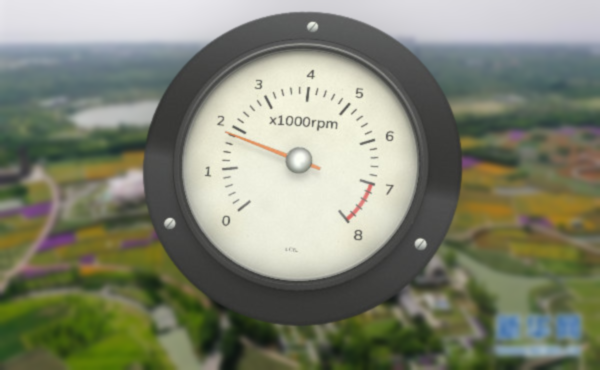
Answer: 1800; rpm
